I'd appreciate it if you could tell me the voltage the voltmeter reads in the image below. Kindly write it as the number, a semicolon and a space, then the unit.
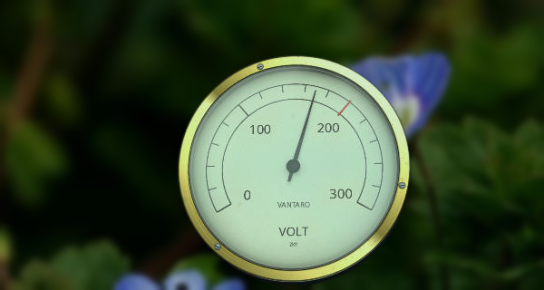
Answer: 170; V
